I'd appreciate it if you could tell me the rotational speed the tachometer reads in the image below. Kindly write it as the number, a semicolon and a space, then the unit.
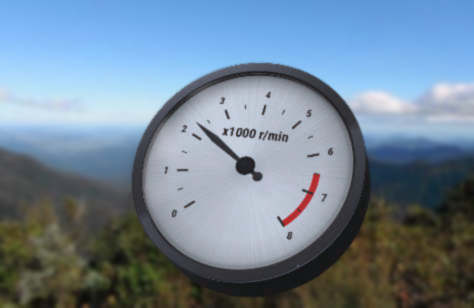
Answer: 2250; rpm
